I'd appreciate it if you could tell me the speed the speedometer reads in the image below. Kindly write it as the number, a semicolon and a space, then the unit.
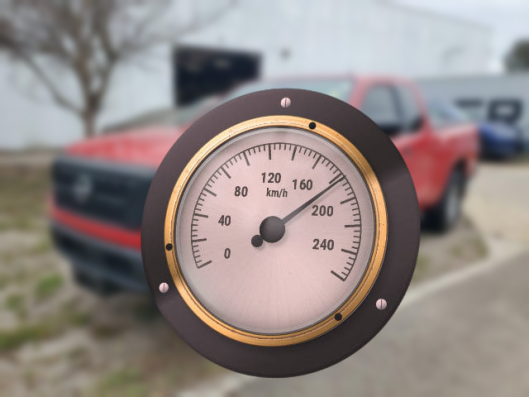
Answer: 184; km/h
